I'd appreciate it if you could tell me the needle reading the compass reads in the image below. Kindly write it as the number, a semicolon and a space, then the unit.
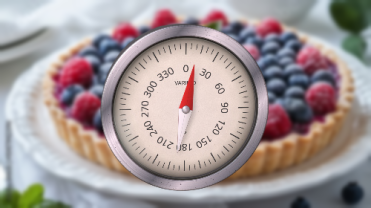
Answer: 10; °
